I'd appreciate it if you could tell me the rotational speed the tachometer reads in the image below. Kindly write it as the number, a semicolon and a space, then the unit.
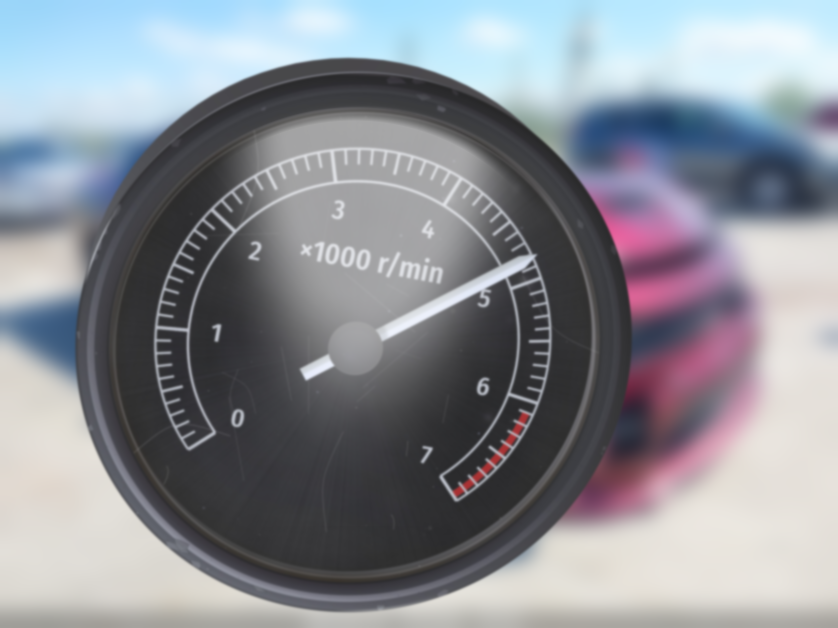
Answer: 4800; rpm
